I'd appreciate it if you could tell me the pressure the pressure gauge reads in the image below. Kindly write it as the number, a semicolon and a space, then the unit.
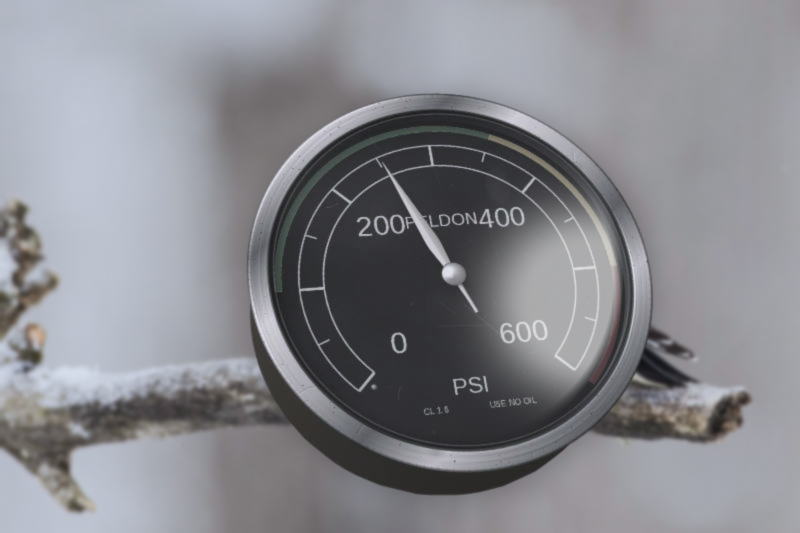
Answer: 250; psi
